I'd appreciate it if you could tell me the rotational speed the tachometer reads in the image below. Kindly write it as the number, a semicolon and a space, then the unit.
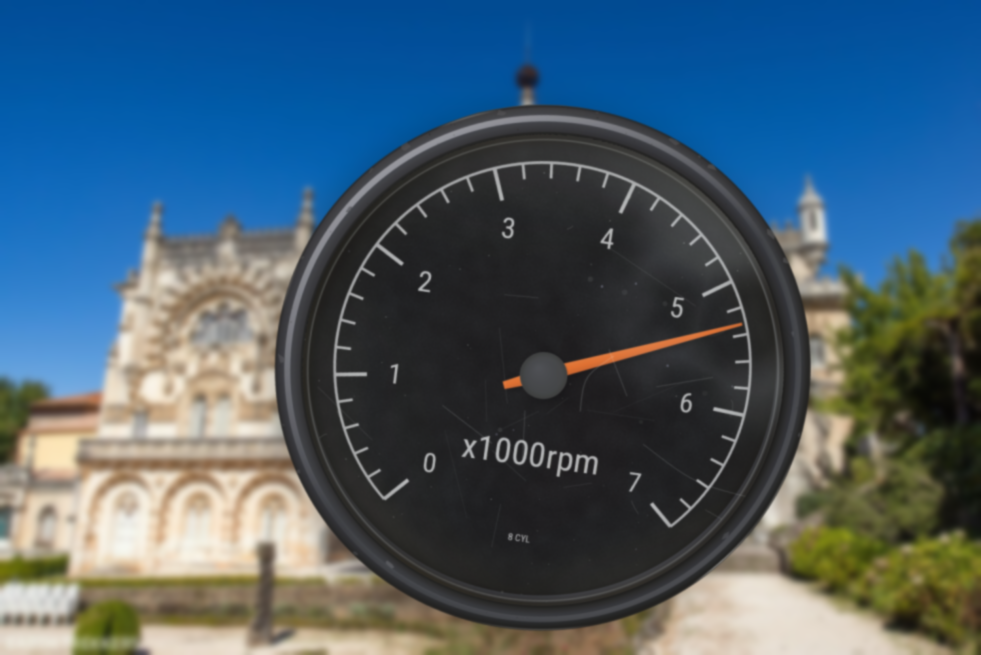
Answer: 5300; rpm
